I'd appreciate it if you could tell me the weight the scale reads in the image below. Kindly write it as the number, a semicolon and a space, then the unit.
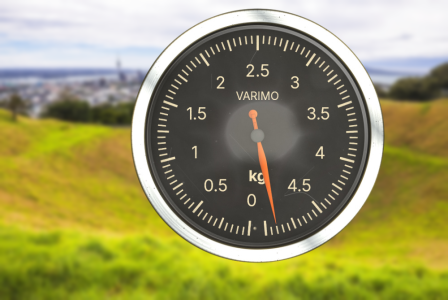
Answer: 4.9; kg
